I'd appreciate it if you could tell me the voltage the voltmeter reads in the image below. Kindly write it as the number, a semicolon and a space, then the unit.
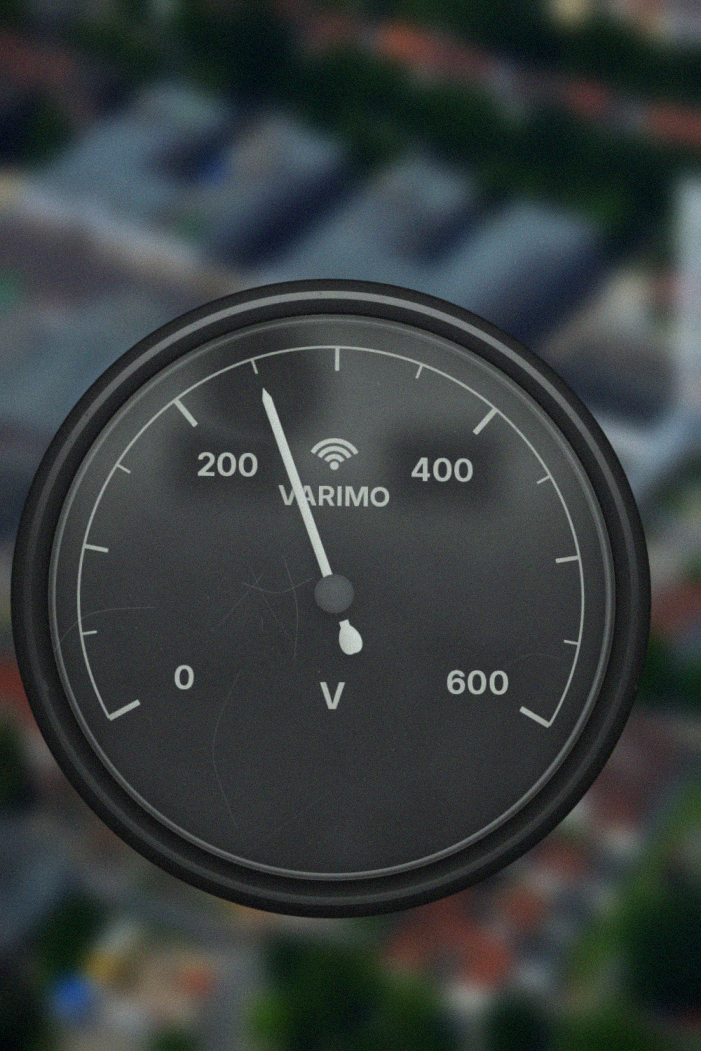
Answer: 250; V
